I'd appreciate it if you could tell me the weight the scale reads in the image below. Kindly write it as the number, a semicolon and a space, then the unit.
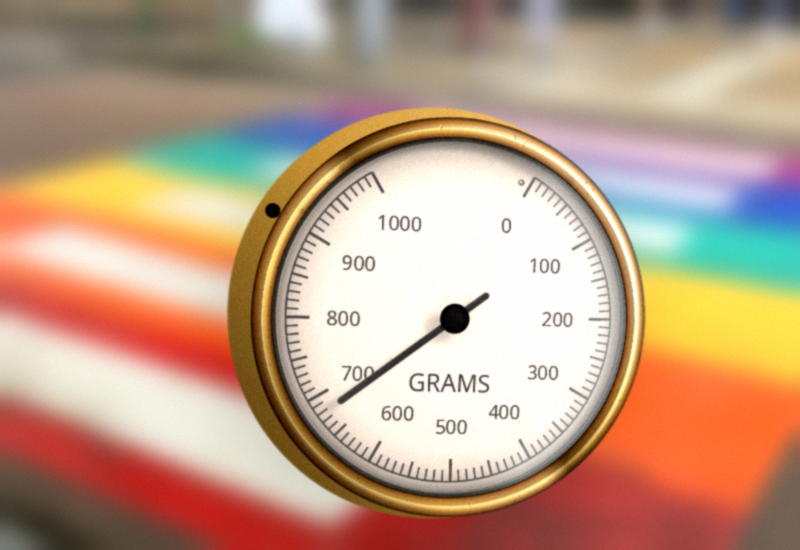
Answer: 680; g
